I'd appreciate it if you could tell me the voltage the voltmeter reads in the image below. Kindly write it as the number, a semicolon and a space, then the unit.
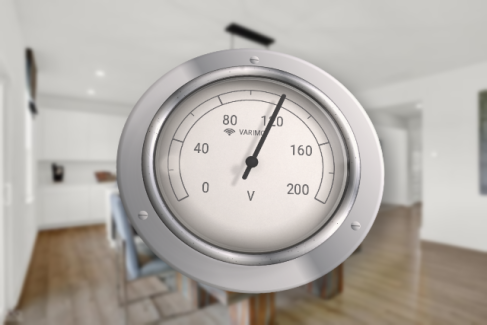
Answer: 120; V
